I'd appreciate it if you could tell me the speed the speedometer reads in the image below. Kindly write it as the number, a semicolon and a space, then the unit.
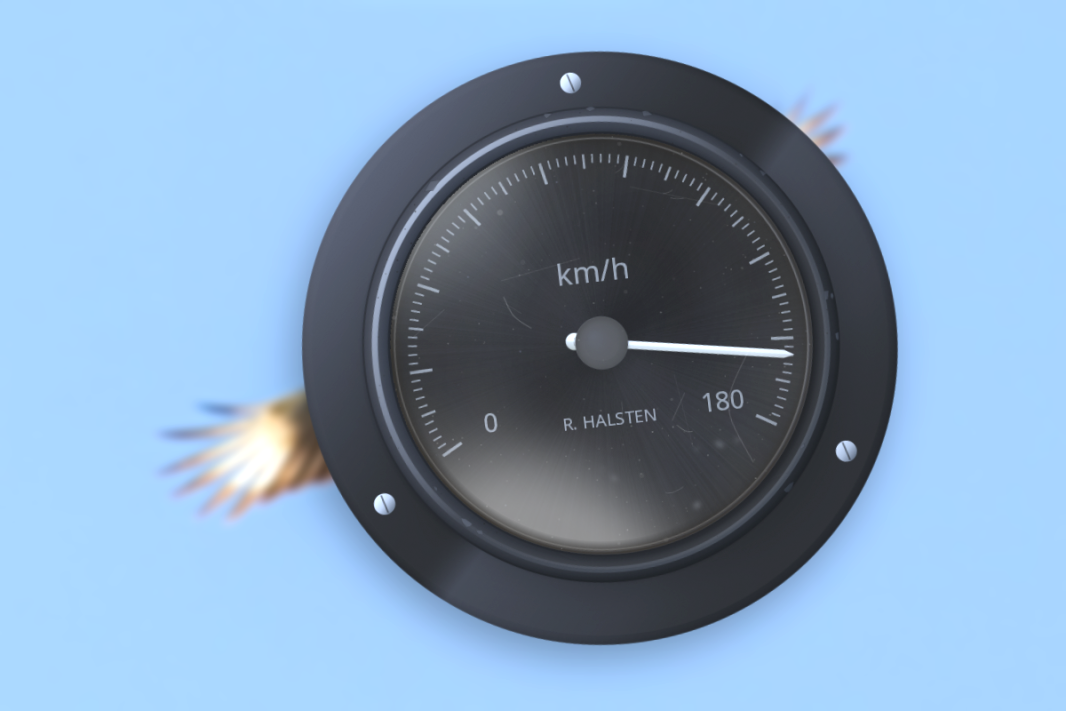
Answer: 164; km/h
